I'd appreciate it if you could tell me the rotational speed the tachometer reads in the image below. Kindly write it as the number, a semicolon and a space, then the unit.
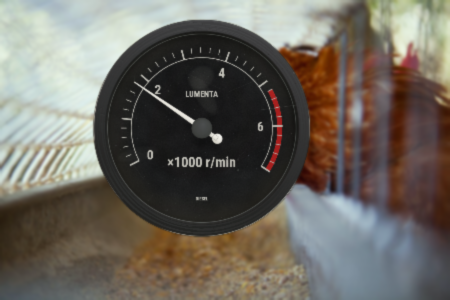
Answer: 1800; rpm
